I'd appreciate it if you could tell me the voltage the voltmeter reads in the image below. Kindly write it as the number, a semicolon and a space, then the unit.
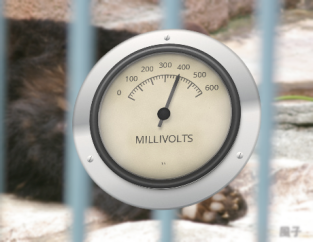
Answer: 400; mV
